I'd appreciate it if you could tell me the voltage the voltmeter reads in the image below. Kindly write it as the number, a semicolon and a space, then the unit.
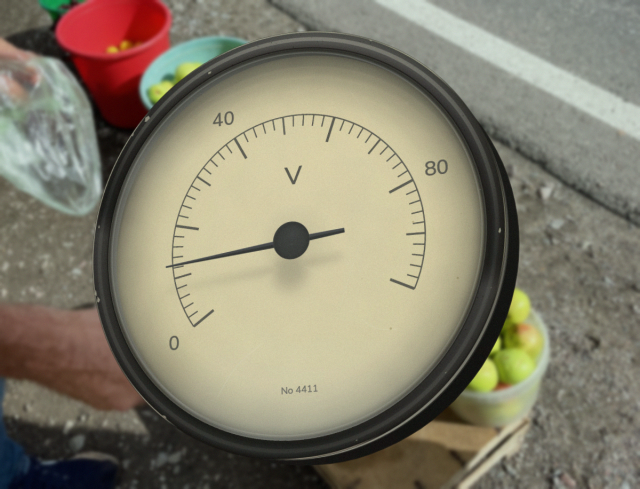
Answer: 12; V
